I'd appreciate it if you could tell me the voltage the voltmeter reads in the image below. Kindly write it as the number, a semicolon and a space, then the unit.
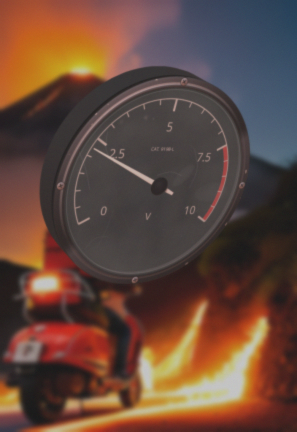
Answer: 2.25; V
